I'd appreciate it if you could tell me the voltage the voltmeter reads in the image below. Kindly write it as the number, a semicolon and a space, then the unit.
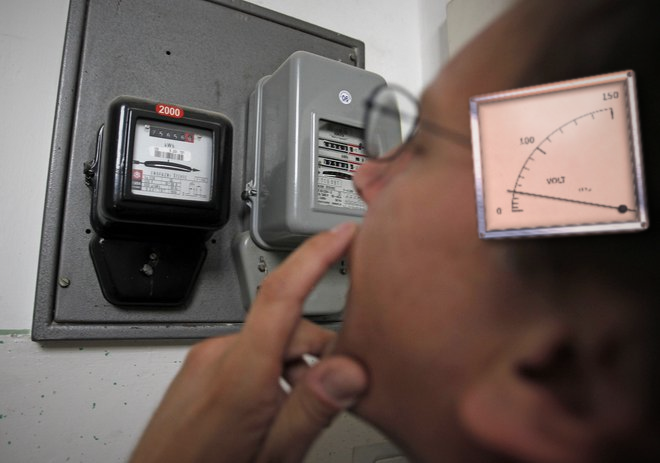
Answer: 50; V
